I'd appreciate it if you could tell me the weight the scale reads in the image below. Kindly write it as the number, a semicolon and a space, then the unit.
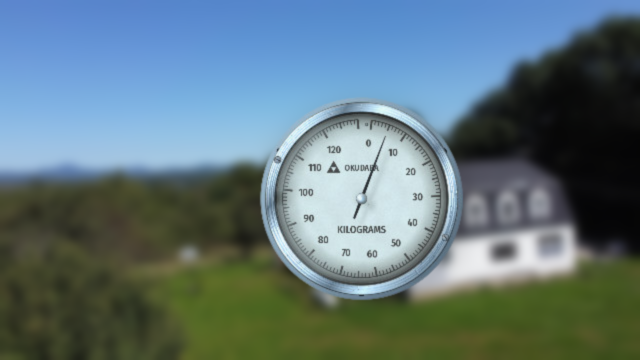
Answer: 5; kg
